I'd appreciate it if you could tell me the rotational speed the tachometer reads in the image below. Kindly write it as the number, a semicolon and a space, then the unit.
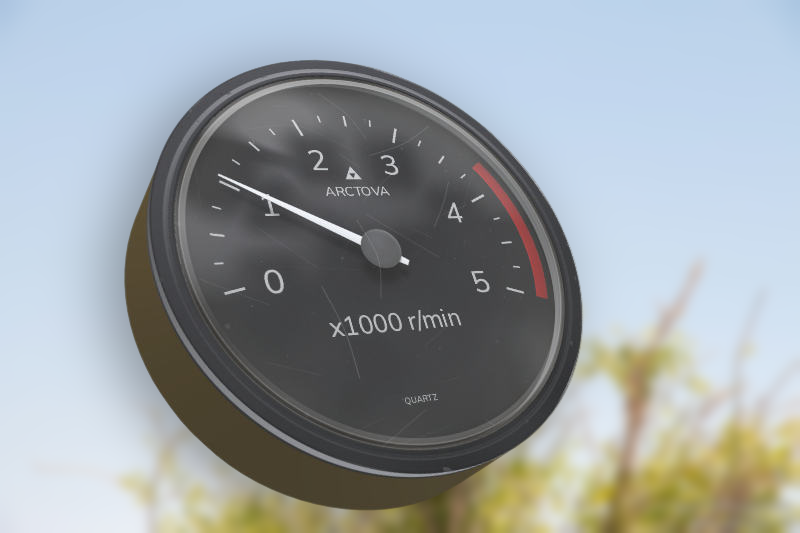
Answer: 1000; rpm
